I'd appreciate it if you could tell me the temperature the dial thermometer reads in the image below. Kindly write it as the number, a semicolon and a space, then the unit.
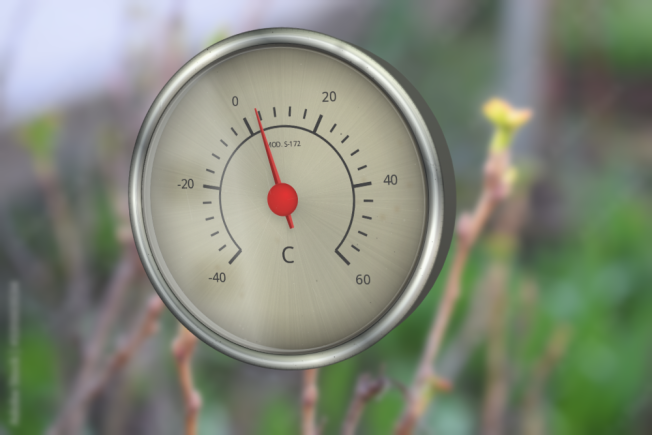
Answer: 4; °C
